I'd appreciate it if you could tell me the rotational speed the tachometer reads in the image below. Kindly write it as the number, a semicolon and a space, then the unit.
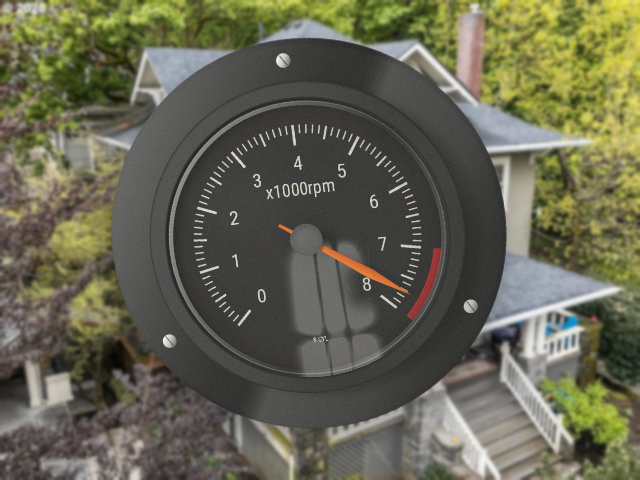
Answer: 7700; rpm
